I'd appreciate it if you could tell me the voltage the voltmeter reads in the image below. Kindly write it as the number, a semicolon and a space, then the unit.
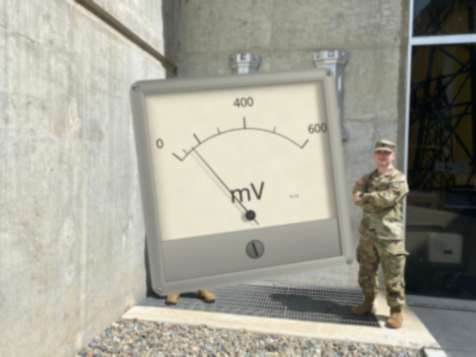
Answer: 150; mV
